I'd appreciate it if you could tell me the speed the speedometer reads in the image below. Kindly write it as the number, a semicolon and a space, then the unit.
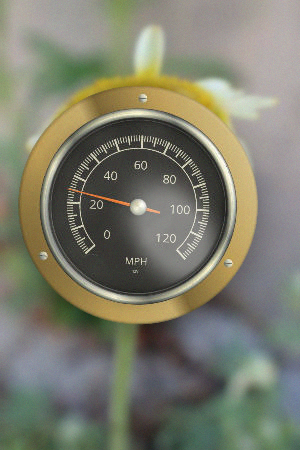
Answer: 25; mph
